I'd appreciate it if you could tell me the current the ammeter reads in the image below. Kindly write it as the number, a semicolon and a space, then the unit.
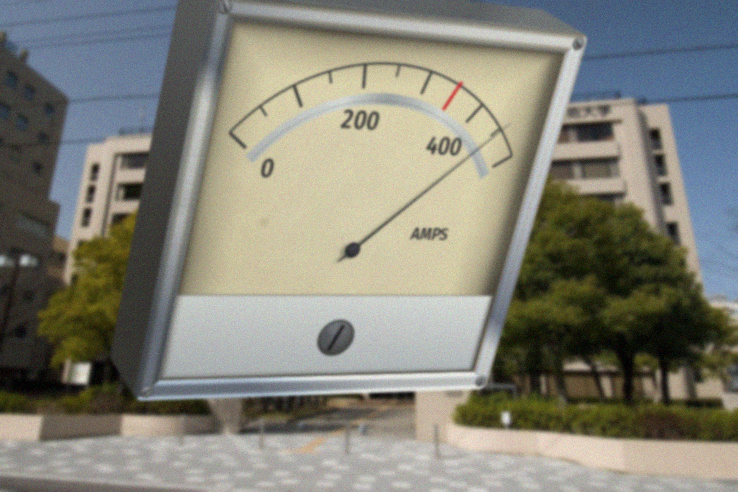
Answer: 450; A
